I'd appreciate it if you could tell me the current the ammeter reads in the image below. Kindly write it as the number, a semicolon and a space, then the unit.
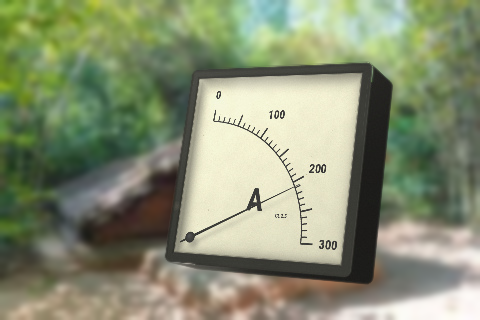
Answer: 210; A
